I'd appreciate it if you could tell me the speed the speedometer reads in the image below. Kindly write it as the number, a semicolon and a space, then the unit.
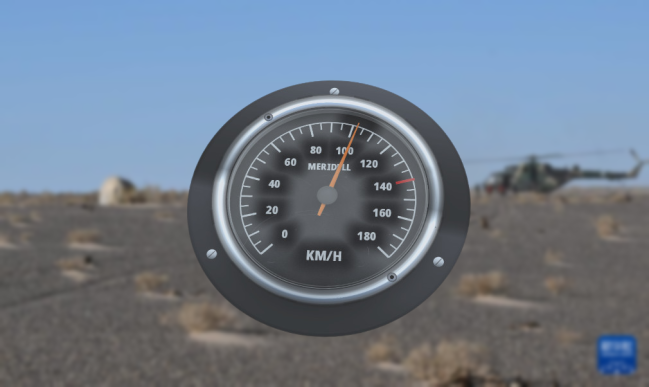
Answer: 102.5; km/h
